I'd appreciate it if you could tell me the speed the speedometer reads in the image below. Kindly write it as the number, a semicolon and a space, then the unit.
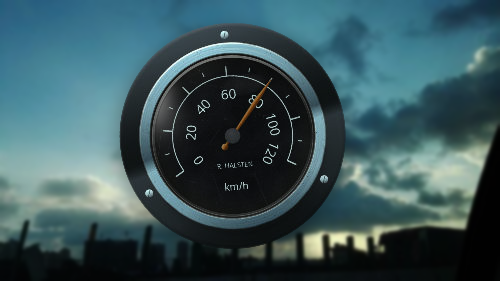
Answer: 80; km/h
